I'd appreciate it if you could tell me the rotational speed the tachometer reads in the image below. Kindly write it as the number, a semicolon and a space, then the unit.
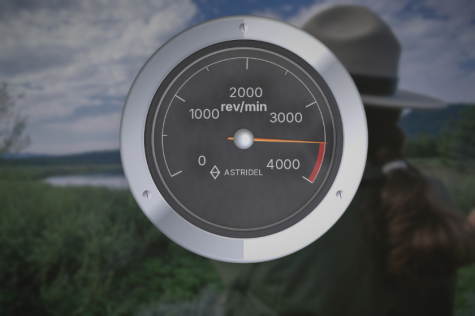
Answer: 3500; rpm
